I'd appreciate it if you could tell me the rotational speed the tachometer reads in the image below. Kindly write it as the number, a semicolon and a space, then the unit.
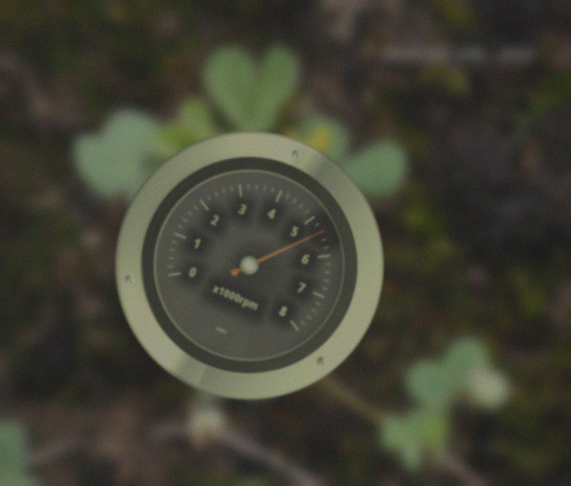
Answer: 5400; rpm
